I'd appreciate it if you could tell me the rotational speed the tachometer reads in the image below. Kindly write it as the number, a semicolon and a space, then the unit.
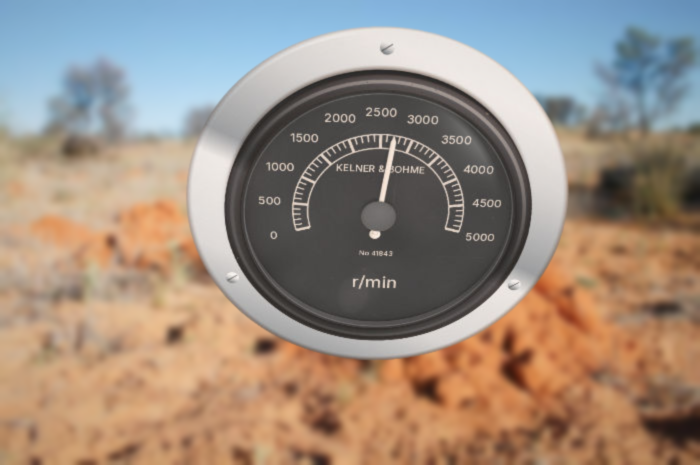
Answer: 2700; rpm
